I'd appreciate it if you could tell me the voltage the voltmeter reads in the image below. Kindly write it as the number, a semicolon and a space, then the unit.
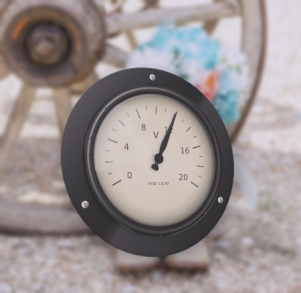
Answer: 12; V
